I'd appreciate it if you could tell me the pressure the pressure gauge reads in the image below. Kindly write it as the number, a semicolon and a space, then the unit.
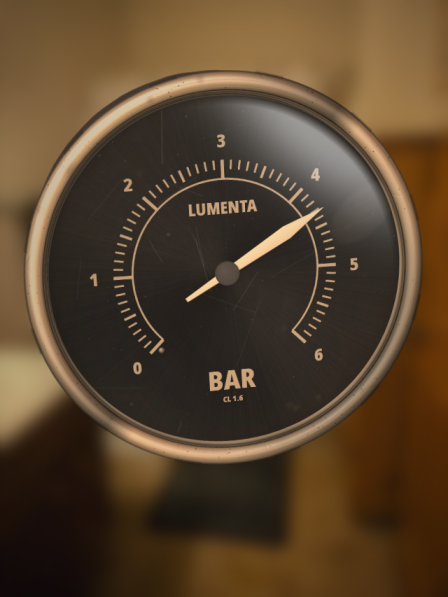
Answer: 4.3; bar
